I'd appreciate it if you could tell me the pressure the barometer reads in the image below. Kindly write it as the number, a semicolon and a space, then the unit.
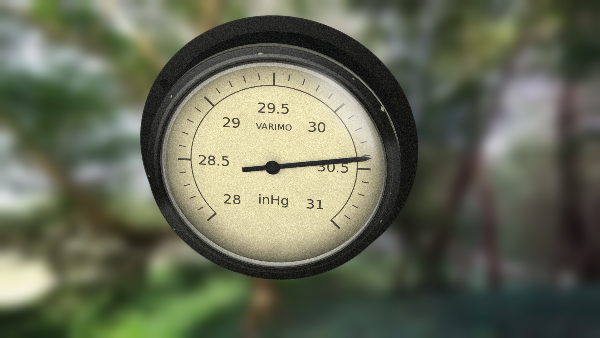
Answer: 30.4; inHg
